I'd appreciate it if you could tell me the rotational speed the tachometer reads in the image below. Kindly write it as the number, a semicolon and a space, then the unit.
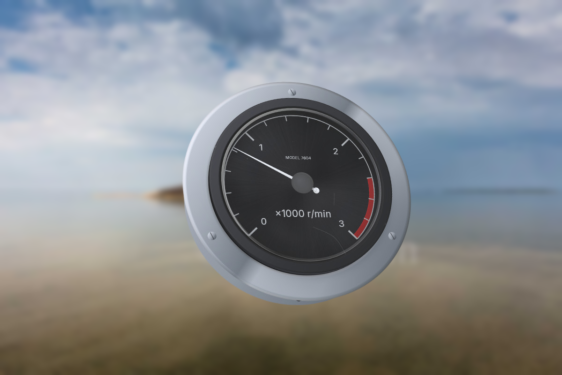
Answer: 800; rpm
